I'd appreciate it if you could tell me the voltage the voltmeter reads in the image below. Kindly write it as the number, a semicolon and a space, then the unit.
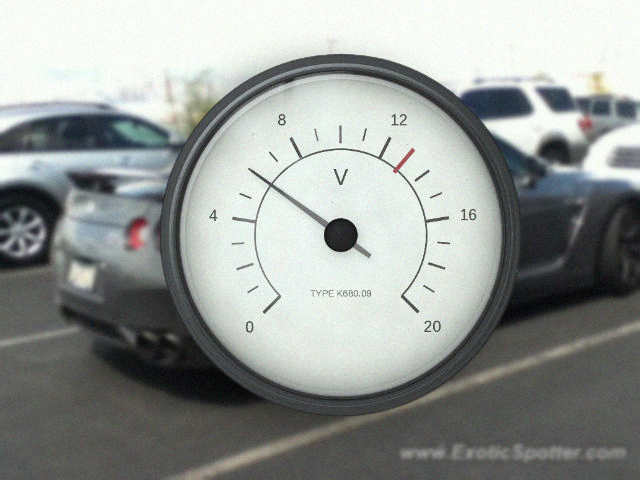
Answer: 6; V
